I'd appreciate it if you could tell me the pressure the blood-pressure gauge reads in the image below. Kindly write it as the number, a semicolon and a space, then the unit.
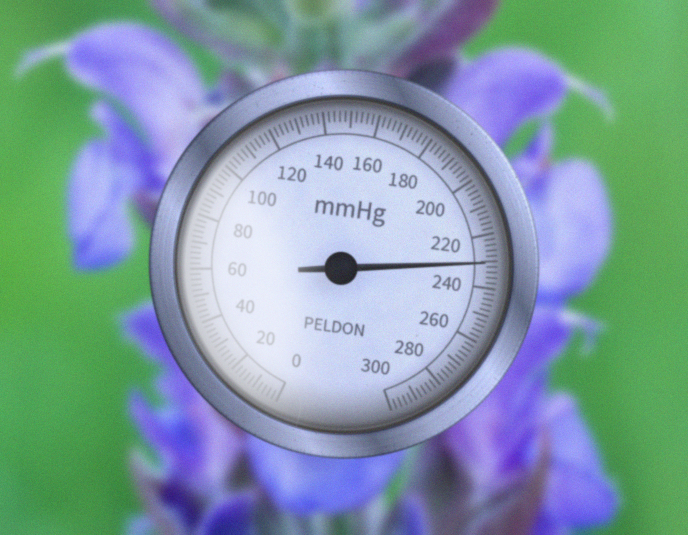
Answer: 230; mmHg
